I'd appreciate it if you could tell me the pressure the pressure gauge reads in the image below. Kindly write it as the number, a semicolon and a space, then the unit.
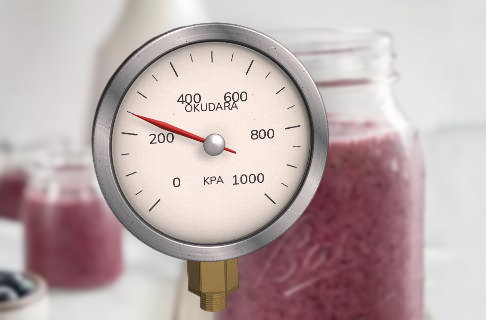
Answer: 250; kPa
